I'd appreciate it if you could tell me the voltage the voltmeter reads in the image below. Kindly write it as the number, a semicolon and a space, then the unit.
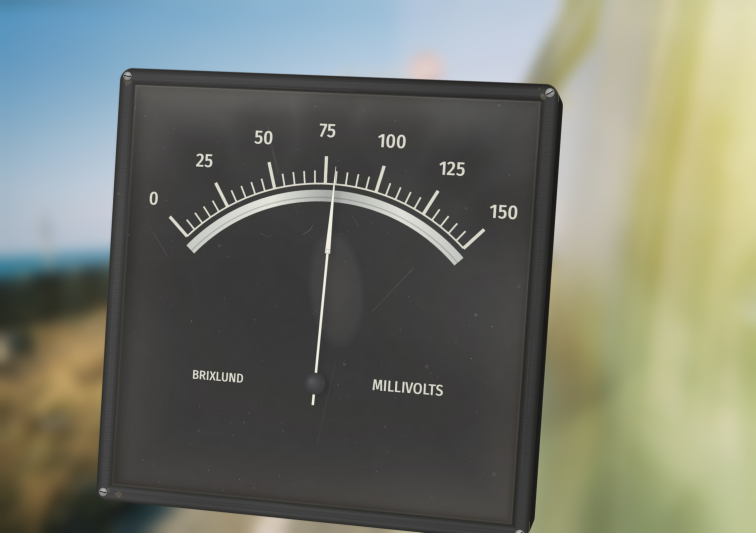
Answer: 80; mV
